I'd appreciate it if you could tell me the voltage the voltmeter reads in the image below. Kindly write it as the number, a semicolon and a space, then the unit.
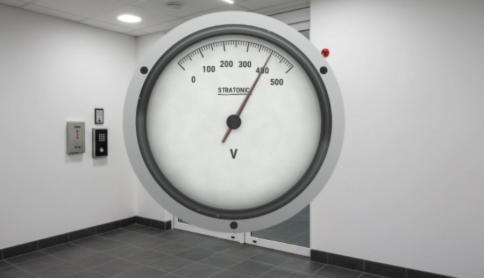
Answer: 400; V
